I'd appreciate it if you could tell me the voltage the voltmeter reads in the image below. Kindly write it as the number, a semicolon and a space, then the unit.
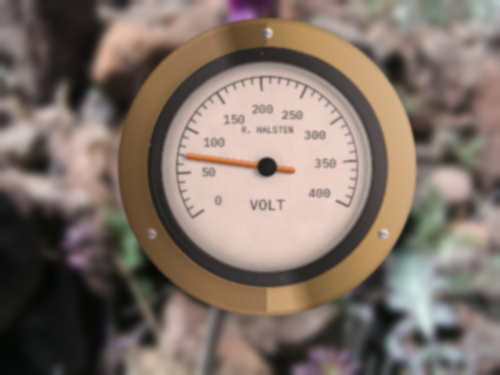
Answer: 70; V
